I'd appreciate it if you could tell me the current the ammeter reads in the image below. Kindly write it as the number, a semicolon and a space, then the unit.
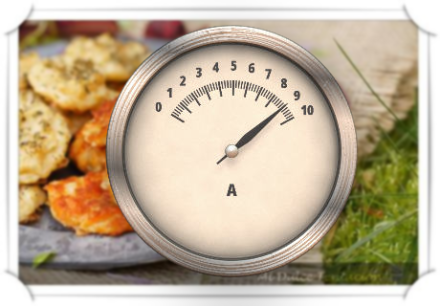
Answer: 9; A
